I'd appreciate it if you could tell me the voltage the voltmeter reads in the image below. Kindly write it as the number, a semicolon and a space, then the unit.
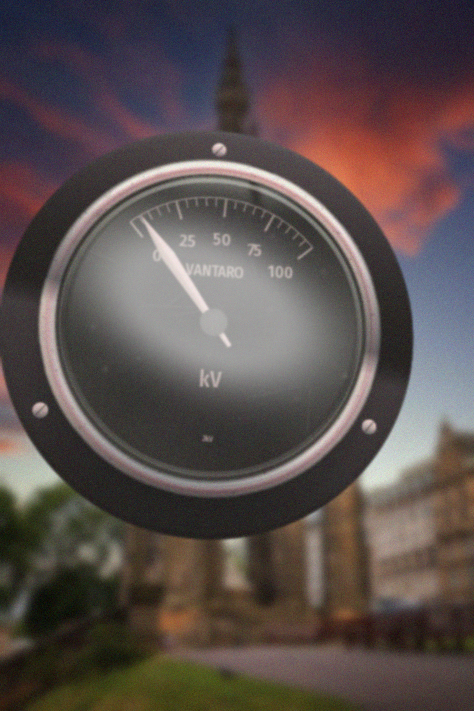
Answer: 5; kV
